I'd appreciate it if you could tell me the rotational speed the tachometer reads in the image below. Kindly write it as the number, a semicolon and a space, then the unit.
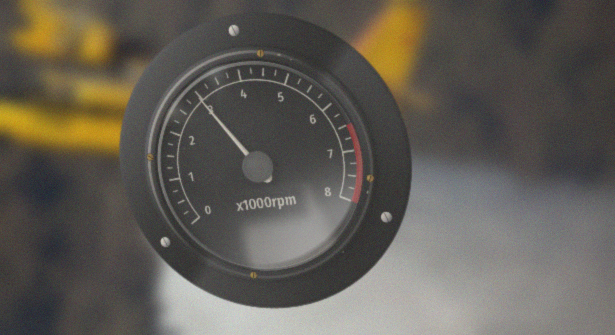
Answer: 3000; rpm
